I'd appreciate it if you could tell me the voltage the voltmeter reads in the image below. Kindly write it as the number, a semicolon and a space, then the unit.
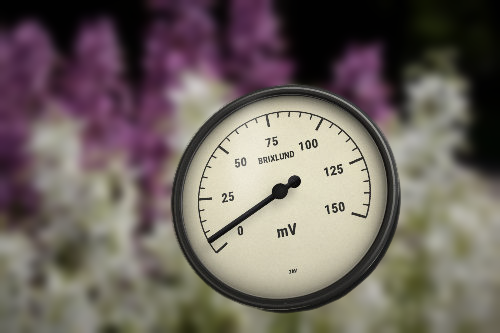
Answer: 5; mV
